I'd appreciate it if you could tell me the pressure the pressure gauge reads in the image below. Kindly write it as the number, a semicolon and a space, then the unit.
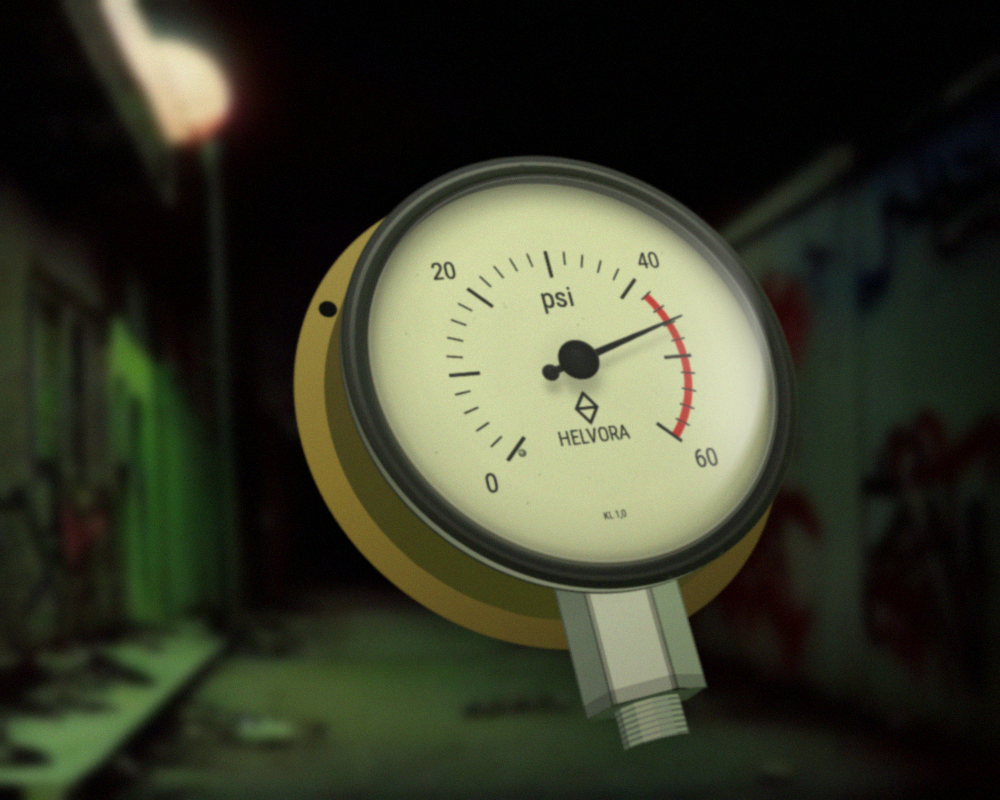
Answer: 46; psi
